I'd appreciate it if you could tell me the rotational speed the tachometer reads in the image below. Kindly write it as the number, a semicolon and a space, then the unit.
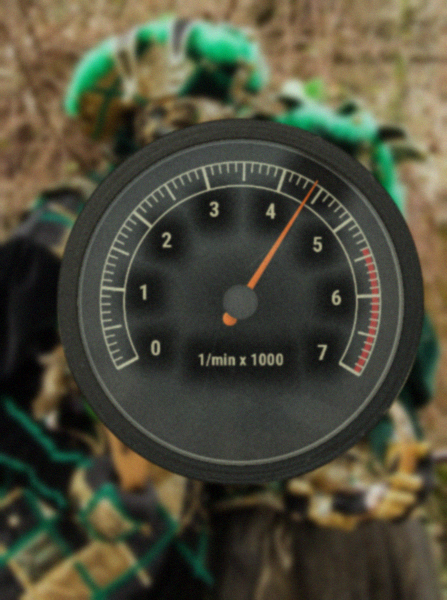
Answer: 4400; rpm
